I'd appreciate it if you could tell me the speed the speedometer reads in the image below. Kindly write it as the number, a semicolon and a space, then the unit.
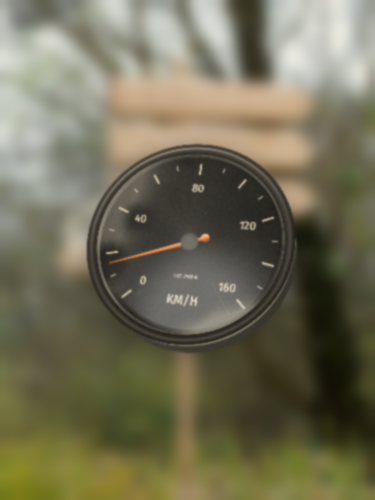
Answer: 15; km/h
